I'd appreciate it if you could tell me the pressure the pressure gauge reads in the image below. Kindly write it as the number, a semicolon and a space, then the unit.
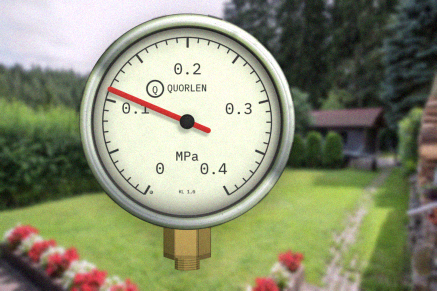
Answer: 0.11; MPa
